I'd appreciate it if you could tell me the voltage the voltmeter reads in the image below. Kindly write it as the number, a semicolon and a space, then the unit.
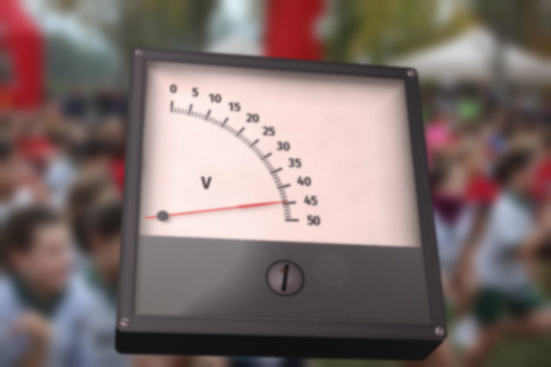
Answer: 45; V
